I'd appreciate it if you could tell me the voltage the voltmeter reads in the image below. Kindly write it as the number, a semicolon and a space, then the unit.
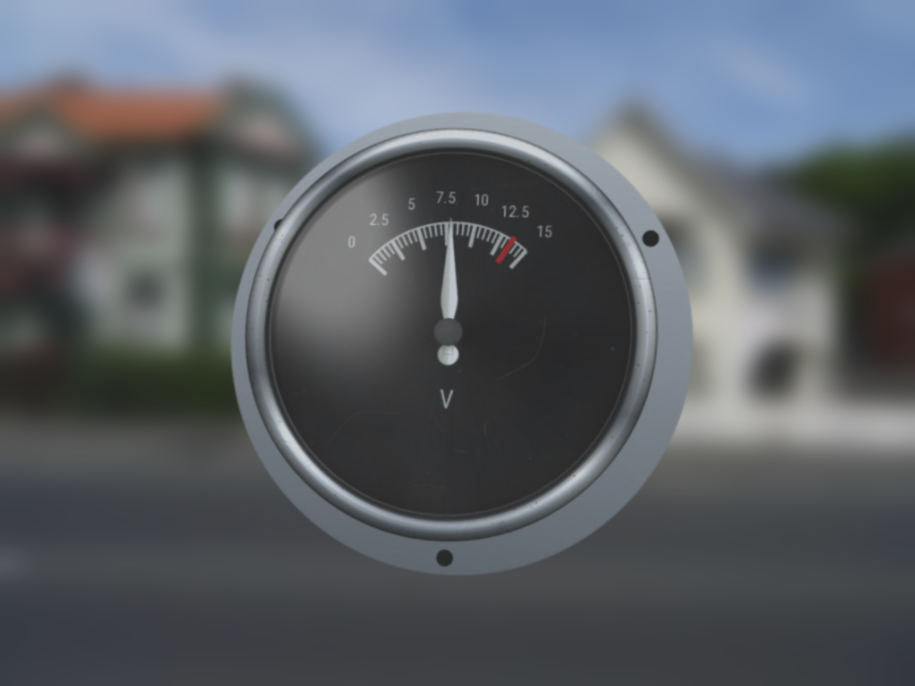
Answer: 8; V
